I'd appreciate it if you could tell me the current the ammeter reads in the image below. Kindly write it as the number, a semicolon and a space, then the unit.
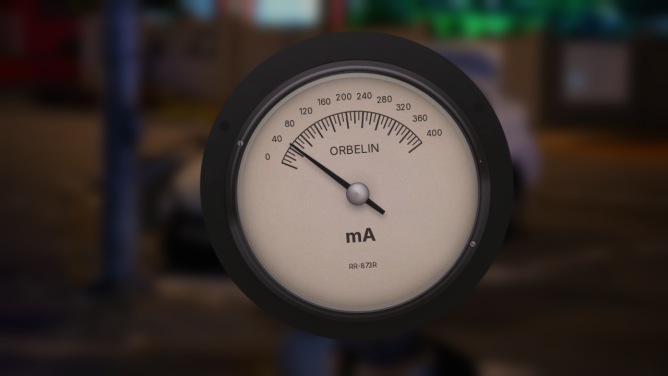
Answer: 50; mA
